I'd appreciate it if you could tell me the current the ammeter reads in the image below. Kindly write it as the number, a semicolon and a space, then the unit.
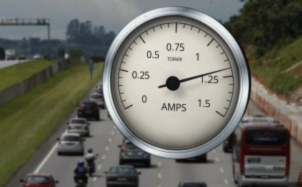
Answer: 1.2; A
